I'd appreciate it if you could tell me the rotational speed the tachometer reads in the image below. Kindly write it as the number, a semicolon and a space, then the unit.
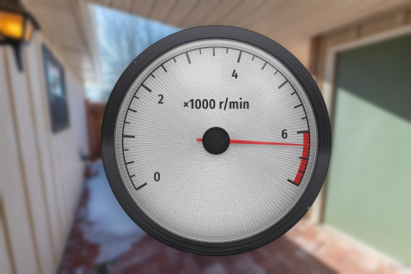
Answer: 6250; rpm
